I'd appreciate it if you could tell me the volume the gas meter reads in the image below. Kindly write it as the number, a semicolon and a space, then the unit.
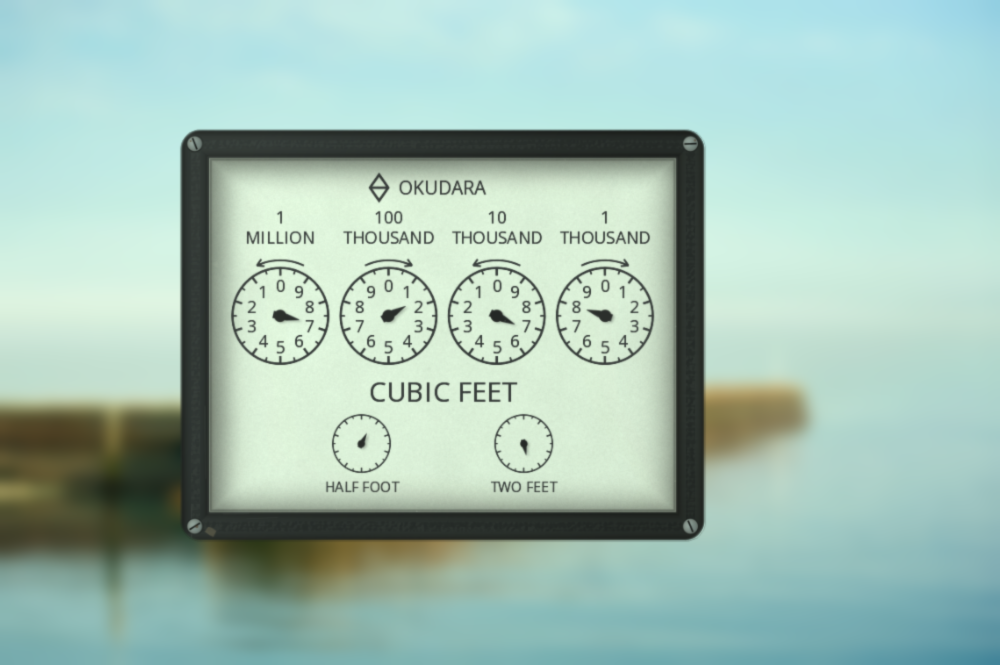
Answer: 716800; ft³
